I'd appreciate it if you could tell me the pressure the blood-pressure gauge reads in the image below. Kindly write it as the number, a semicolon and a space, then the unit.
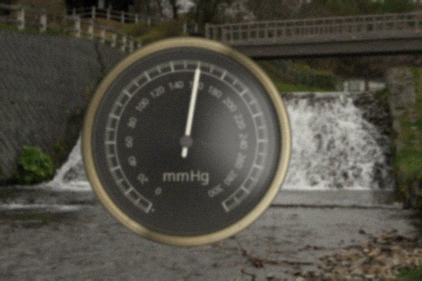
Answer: 160; mmHg
